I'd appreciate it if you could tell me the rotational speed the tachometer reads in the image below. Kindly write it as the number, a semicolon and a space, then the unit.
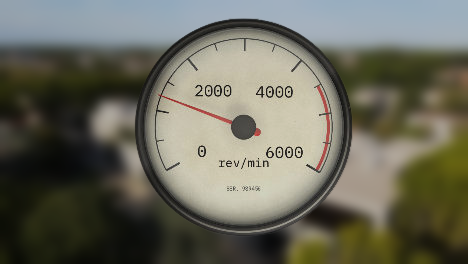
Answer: 1250; rpm
